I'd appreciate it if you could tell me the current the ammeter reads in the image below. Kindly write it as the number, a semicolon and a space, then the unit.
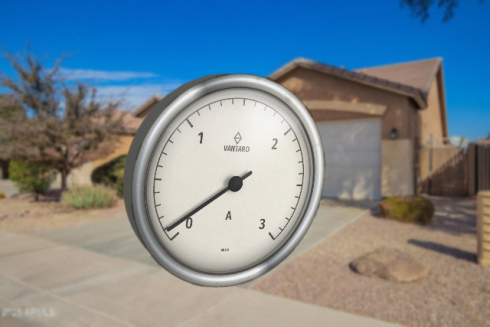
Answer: 0.1; A
